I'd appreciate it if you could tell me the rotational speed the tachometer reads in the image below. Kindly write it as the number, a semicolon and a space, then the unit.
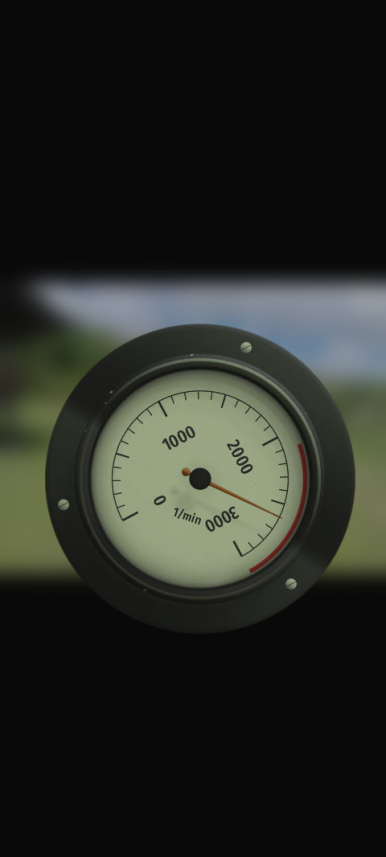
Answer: 2600; rpm
